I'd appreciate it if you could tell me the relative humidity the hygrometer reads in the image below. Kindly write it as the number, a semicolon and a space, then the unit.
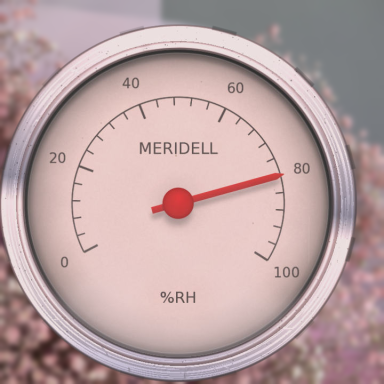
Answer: 80; %
